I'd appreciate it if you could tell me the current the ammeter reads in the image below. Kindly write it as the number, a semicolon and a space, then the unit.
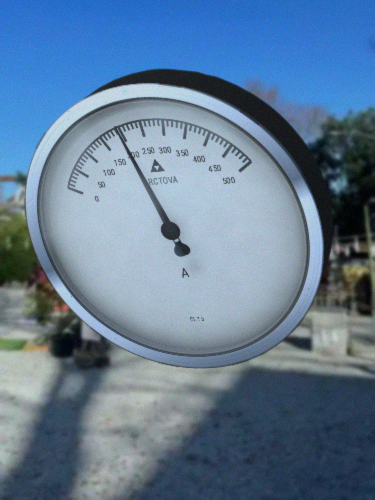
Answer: 200; A
